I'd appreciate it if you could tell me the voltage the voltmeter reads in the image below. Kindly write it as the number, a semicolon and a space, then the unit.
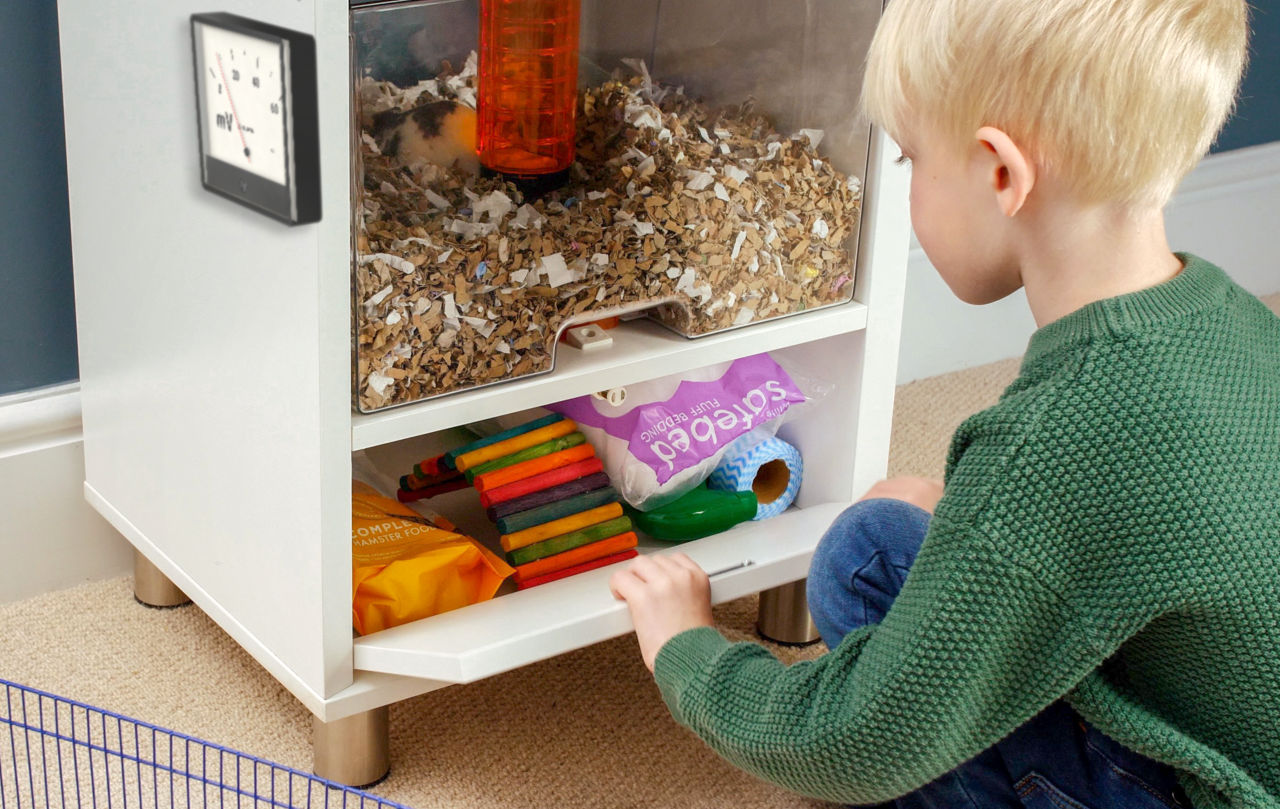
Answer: 10; mV
